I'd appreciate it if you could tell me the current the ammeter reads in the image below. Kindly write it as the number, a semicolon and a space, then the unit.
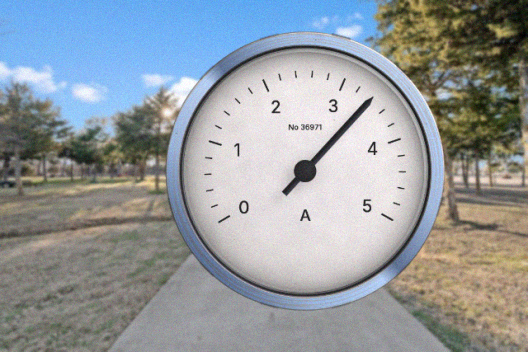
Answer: 3.4; A
